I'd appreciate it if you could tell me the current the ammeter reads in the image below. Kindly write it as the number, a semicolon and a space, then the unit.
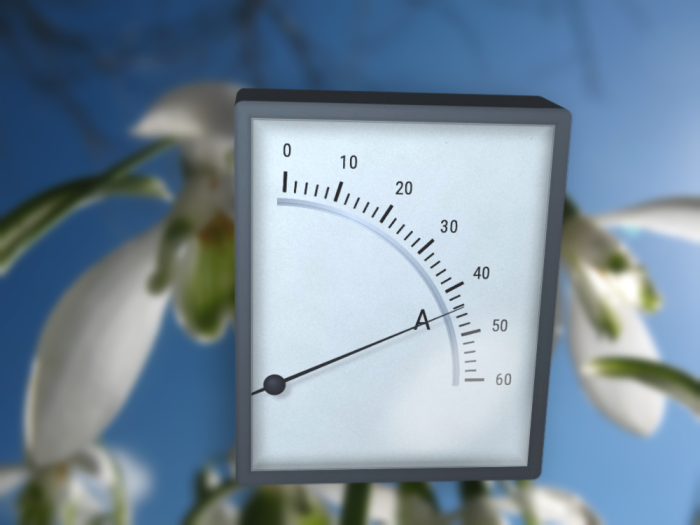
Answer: 44; A
